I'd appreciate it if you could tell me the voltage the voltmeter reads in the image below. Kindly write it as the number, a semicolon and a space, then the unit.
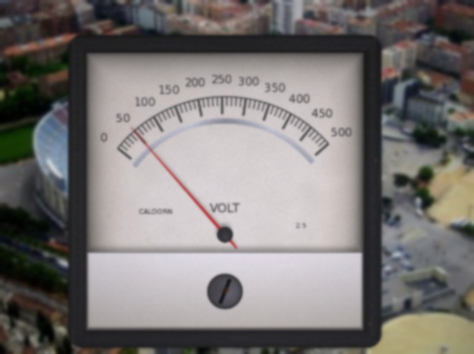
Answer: 50; V
